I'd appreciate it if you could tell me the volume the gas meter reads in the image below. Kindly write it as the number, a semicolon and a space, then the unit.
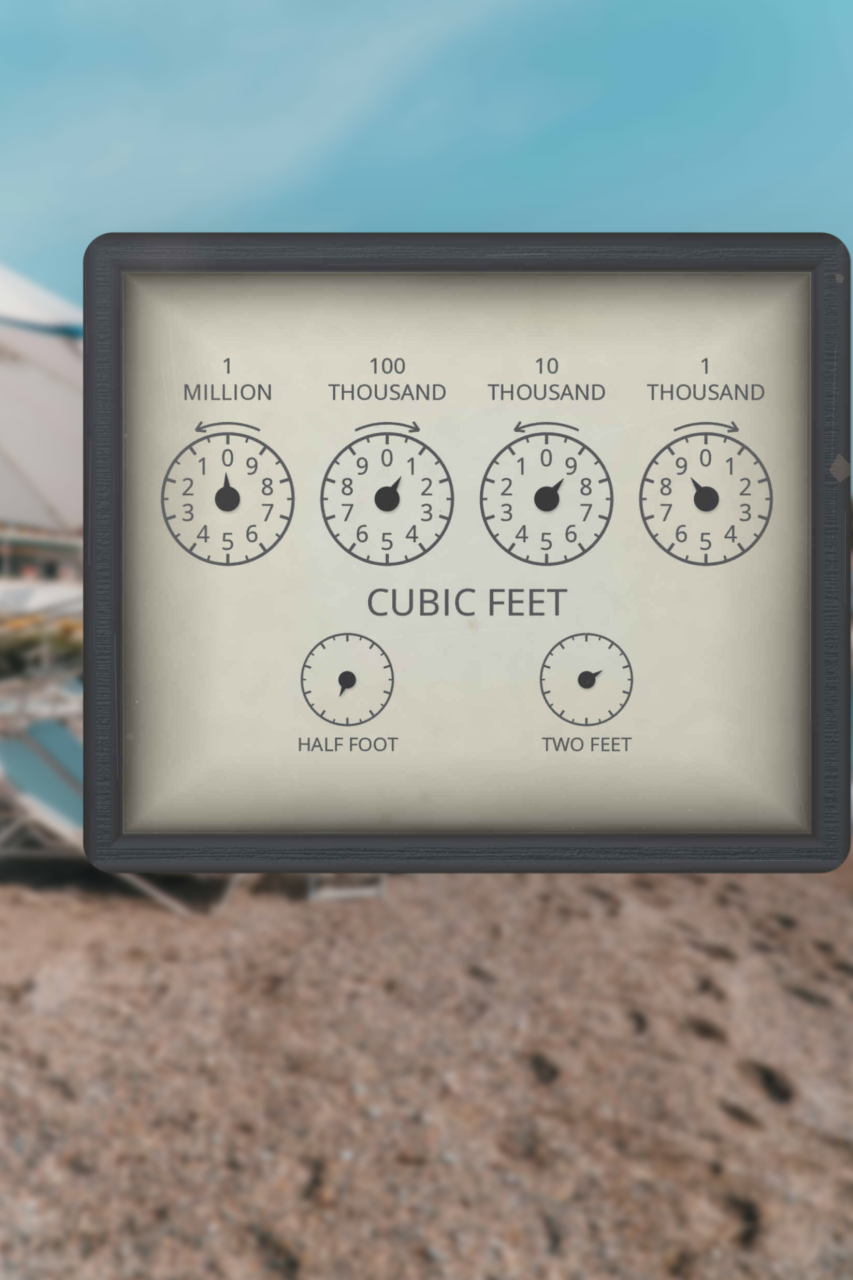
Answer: 8900; ft³
